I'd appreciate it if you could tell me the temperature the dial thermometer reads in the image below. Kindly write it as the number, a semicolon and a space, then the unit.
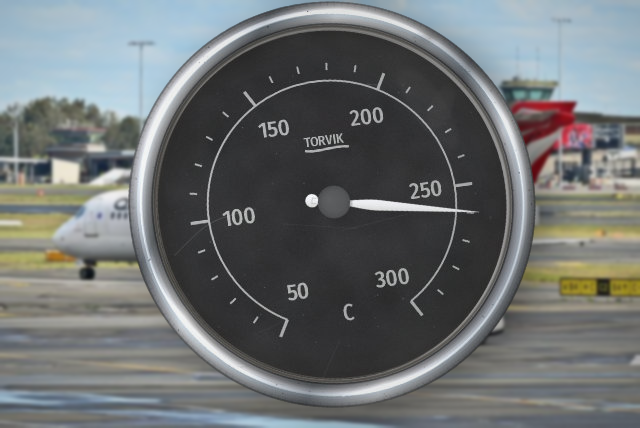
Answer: 260; °C
